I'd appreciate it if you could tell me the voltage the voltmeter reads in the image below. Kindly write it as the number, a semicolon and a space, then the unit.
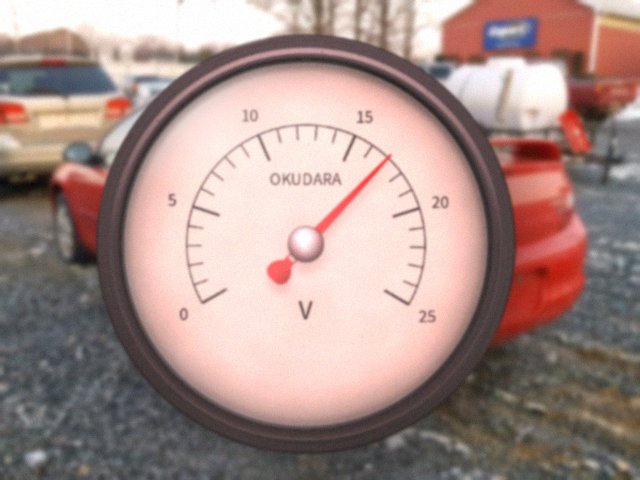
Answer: 17; V
